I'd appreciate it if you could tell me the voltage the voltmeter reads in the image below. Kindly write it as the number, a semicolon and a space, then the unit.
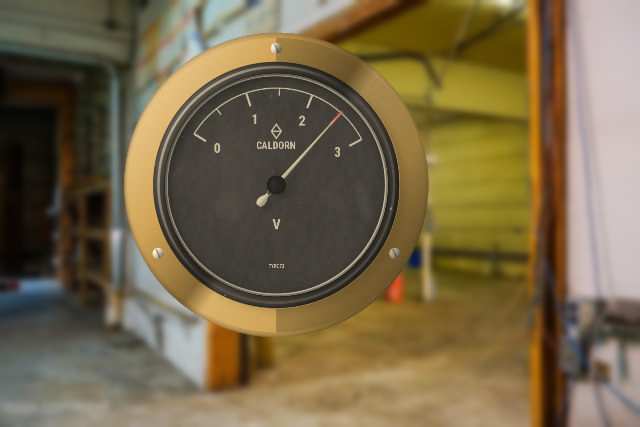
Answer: 2.5; V
